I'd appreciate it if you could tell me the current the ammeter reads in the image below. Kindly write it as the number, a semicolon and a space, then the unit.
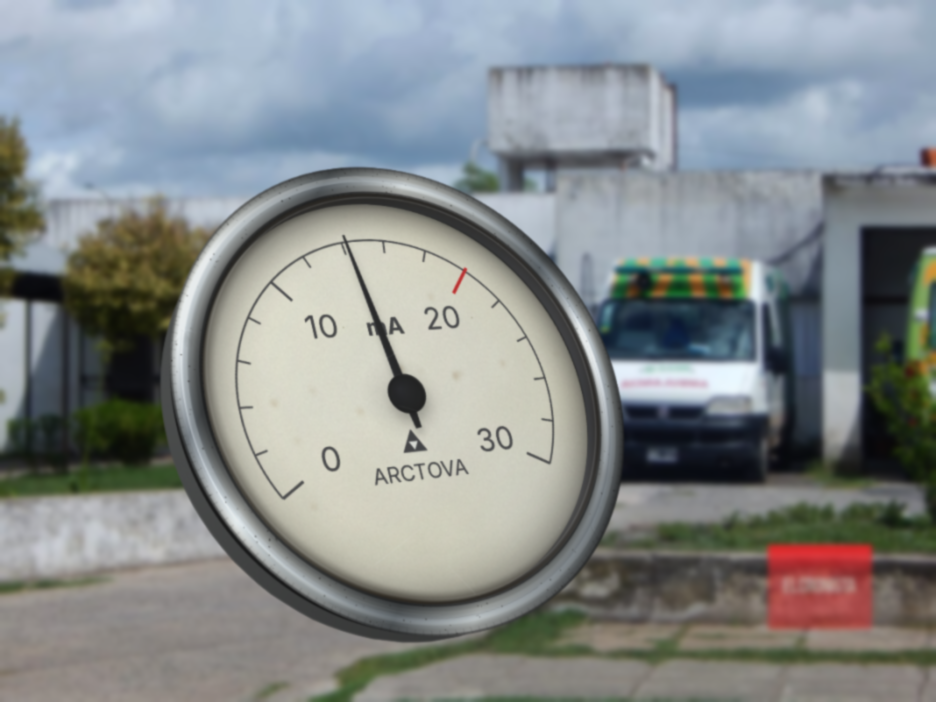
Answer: 14; mA
